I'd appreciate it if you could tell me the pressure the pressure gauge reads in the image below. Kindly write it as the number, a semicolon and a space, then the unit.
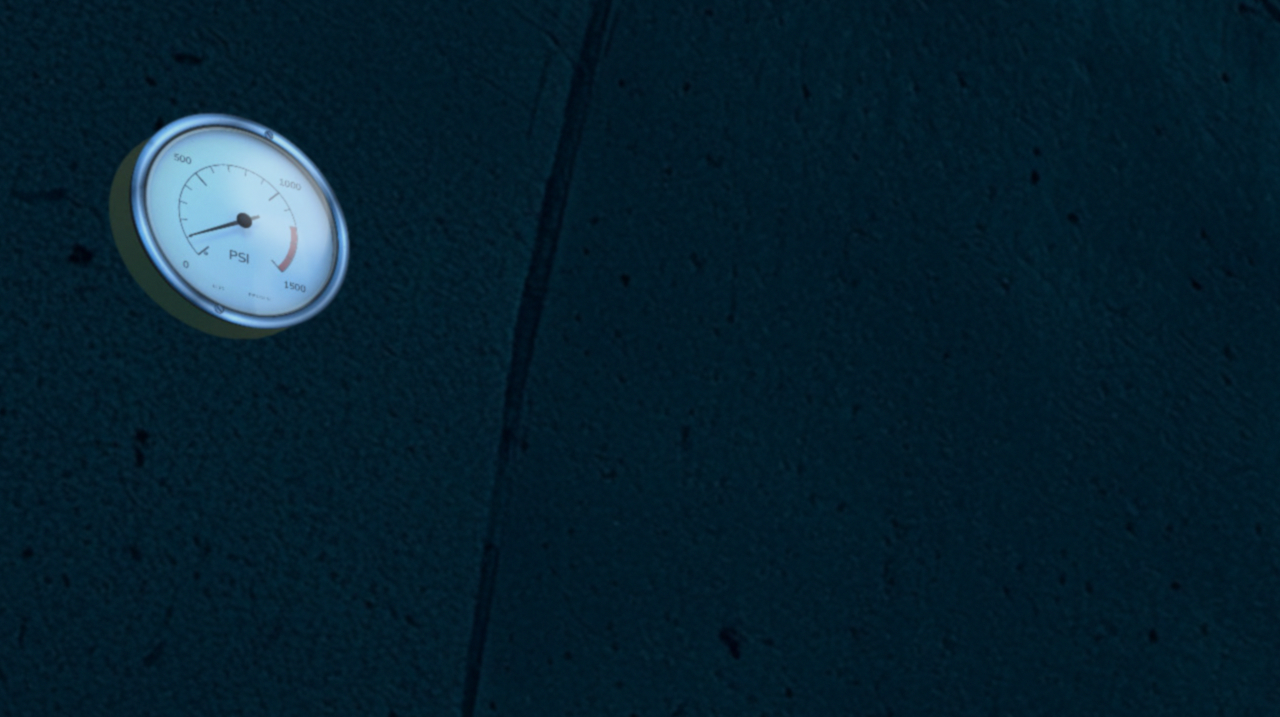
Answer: 100; psi
